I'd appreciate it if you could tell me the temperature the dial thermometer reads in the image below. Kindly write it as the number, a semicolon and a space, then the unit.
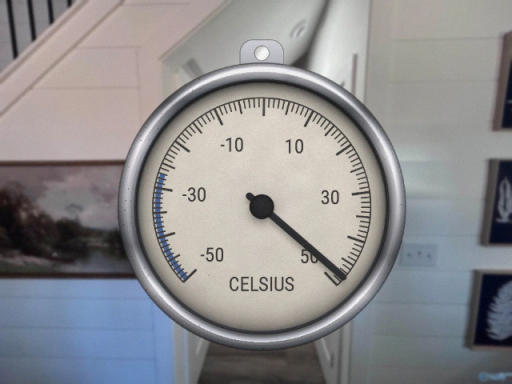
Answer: 48; °C
